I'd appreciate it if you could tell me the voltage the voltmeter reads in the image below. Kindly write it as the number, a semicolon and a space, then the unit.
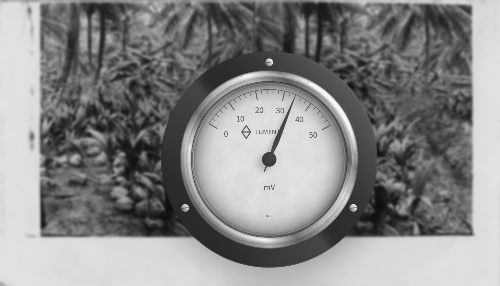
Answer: 34; mV
